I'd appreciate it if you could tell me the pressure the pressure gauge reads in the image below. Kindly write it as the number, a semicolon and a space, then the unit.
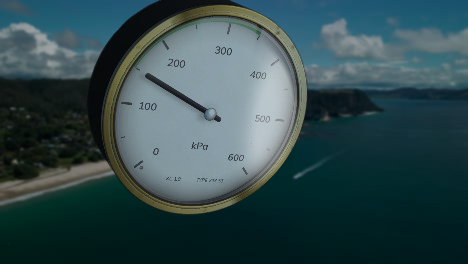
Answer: 150; kPa
